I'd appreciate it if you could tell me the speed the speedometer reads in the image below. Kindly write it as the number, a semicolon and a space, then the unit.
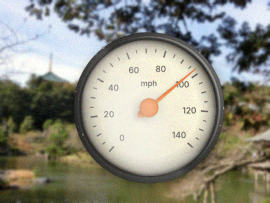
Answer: 97.5; mph
